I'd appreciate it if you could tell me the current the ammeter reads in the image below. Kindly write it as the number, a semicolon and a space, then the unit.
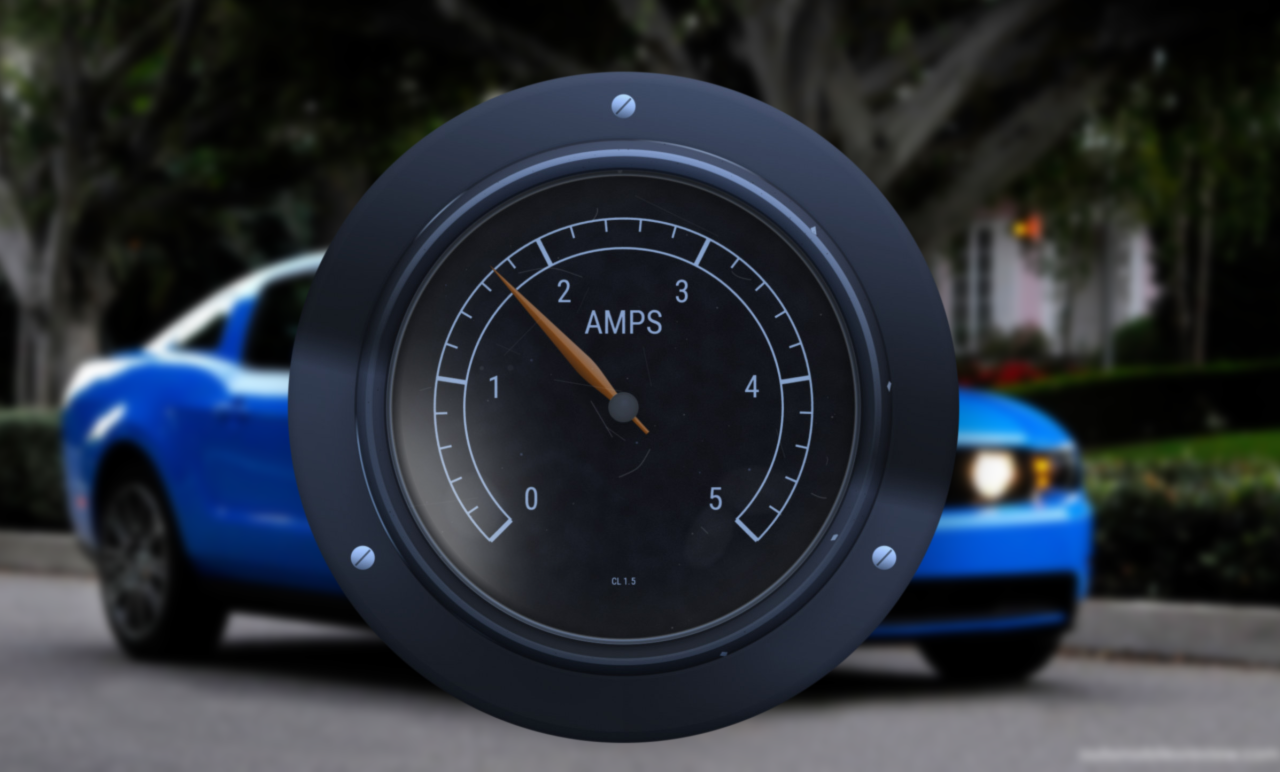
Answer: 1.7; A
